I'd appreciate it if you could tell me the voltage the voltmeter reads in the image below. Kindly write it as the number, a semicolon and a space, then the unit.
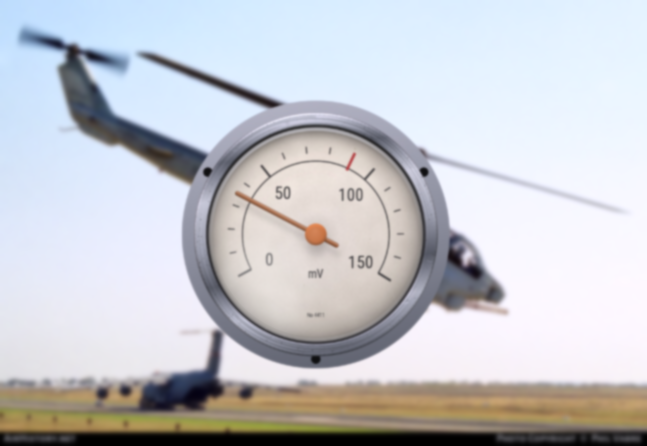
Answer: 35; mV
